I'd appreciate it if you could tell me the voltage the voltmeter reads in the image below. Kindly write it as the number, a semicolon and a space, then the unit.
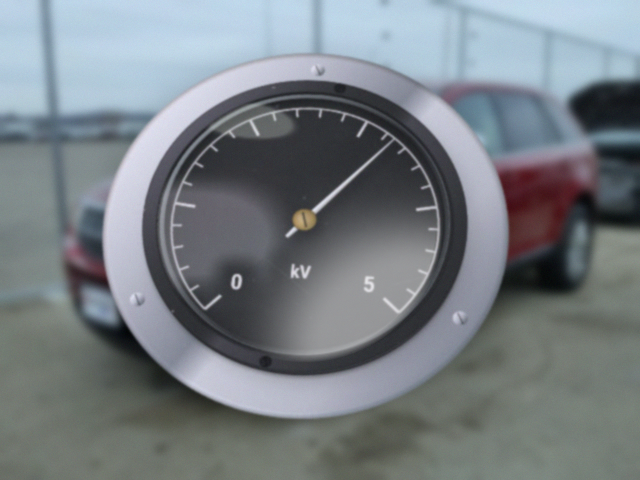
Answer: 3.3; kV
